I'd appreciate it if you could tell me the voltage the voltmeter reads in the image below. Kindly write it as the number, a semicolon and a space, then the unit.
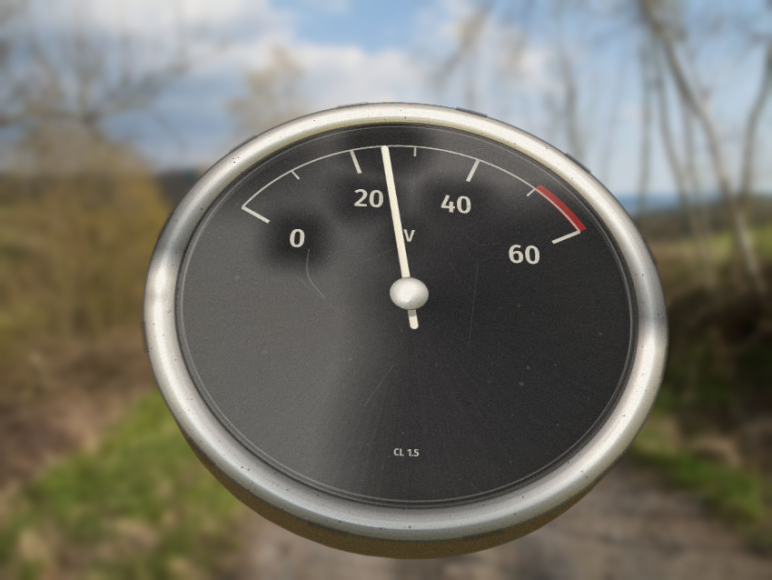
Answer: 25; V
